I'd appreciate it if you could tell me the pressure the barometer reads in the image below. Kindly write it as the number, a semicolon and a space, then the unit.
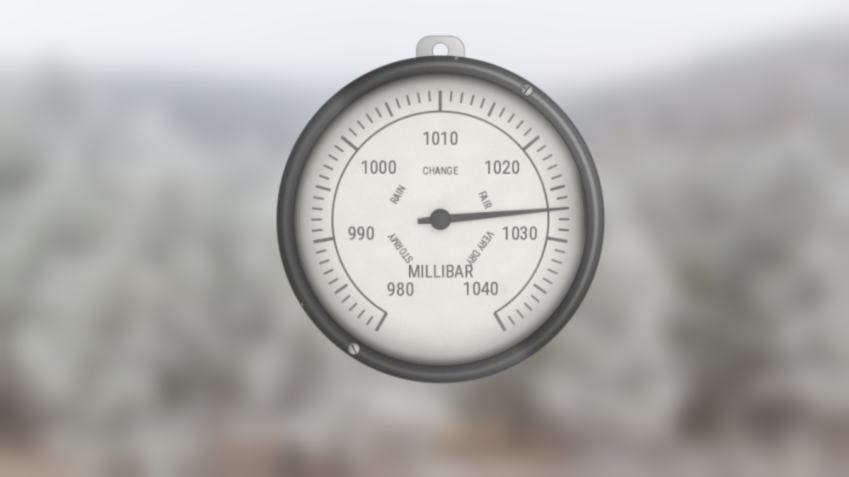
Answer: 1027; mbar
